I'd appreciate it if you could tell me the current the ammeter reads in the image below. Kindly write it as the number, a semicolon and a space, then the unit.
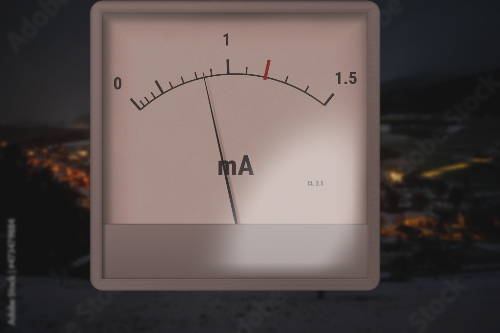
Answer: 0.85; mA
